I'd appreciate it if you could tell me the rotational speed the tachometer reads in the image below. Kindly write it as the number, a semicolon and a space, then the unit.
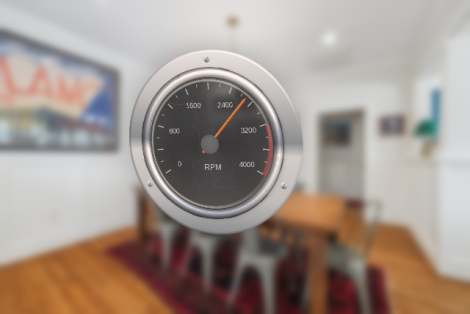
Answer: 2700; rpm
